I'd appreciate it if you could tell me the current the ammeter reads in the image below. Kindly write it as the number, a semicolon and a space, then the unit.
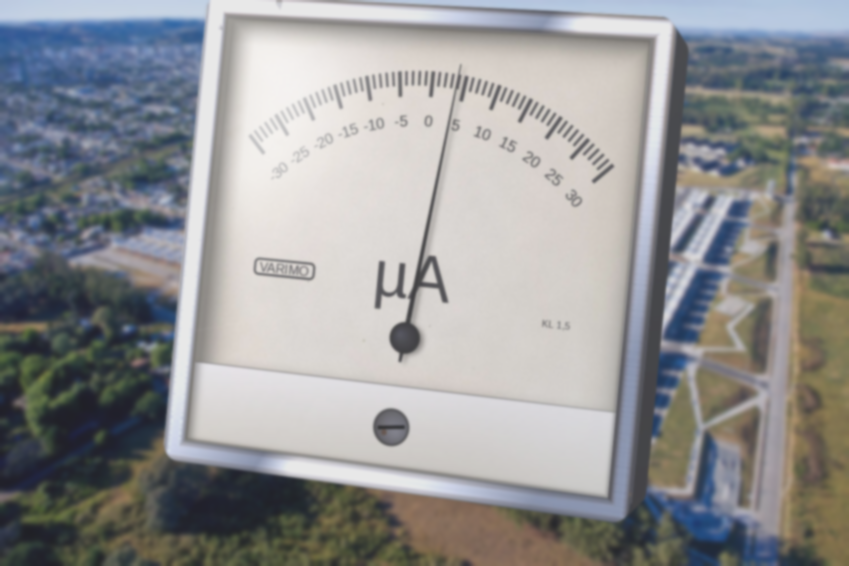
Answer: 4; µA
